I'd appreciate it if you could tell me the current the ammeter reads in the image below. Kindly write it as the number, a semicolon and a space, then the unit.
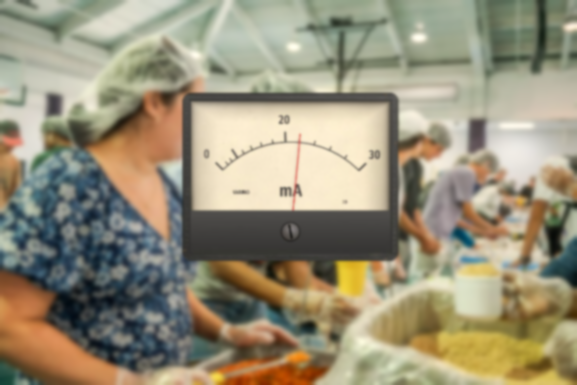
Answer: 22; mA
